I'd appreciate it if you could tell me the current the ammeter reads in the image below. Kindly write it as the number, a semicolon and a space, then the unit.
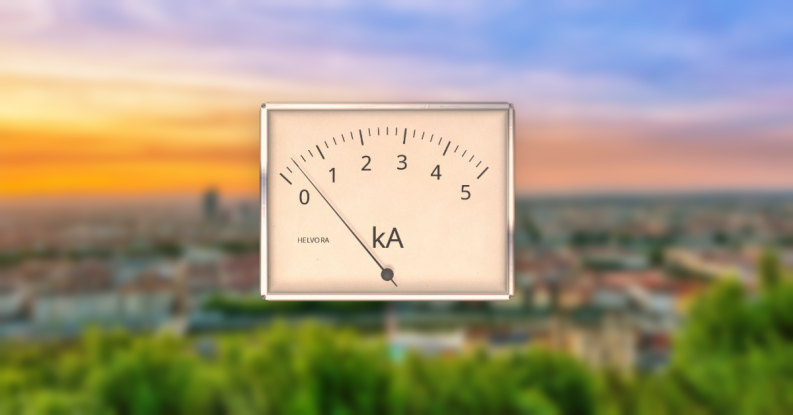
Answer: 0.4; kA
